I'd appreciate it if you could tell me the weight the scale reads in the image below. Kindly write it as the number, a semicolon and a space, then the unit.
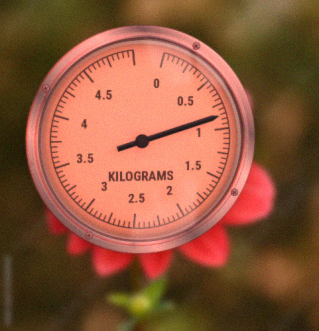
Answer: 0.85; kg
